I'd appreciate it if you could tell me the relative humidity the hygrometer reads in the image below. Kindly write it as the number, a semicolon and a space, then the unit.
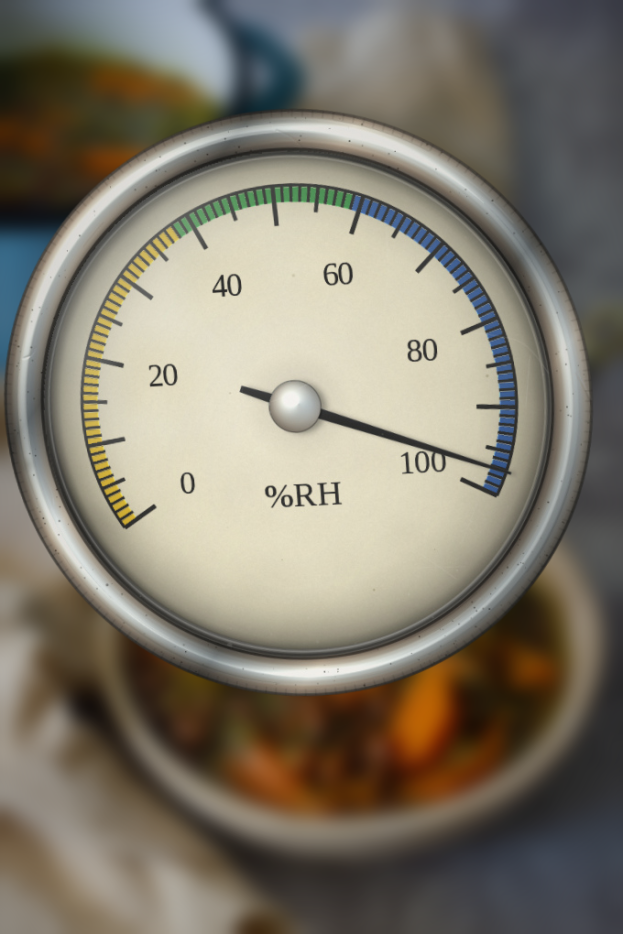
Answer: 97; %
